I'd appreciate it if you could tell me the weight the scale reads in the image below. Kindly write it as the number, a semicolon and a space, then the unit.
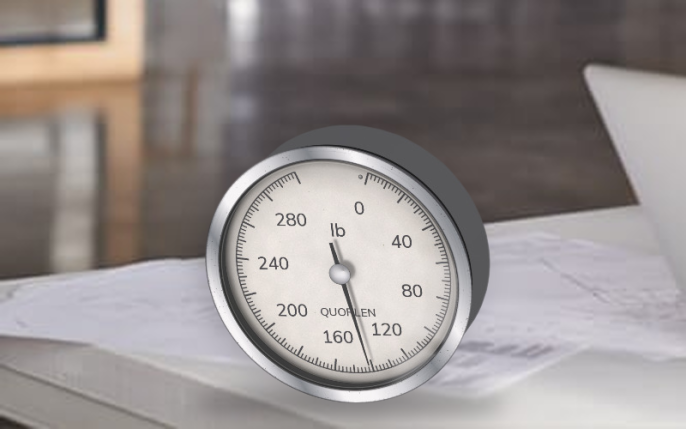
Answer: 140; lb
